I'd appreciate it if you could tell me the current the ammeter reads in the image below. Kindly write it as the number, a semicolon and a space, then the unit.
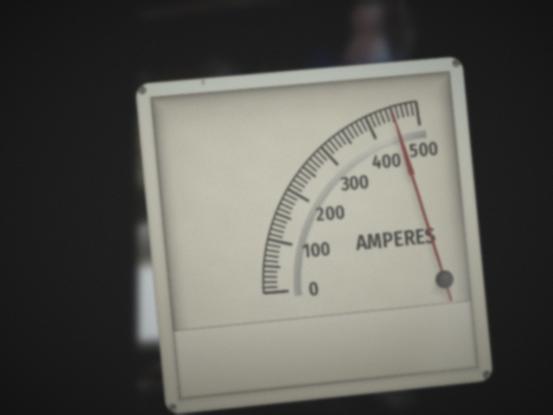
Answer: 450; A
